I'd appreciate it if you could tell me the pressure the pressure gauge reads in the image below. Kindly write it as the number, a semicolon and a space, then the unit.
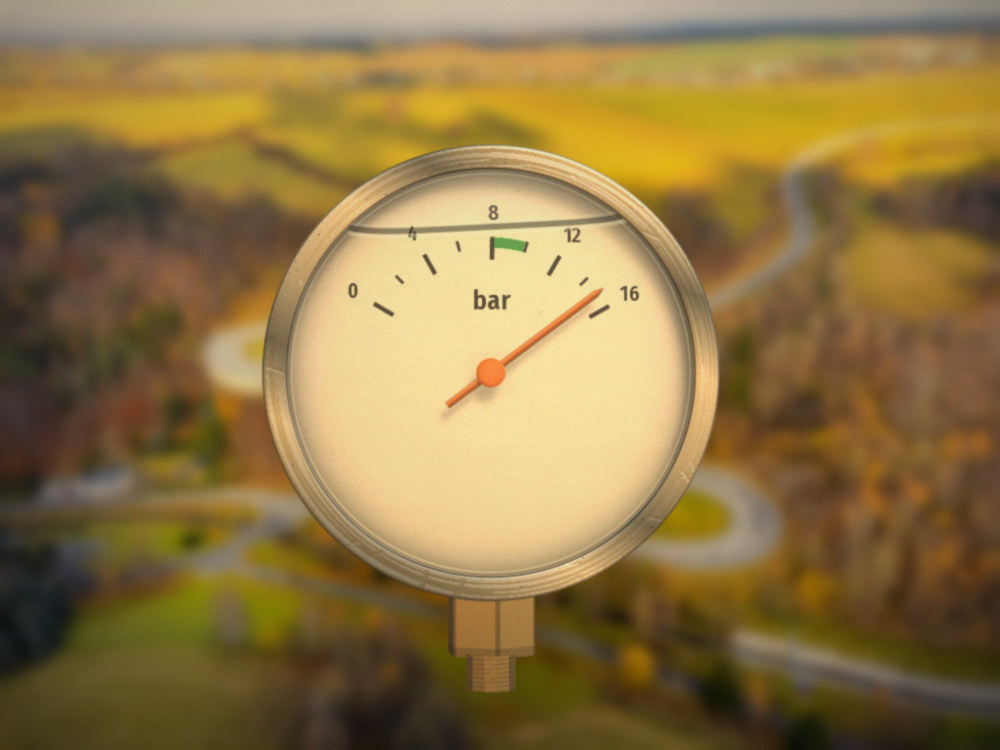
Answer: 15; bar
